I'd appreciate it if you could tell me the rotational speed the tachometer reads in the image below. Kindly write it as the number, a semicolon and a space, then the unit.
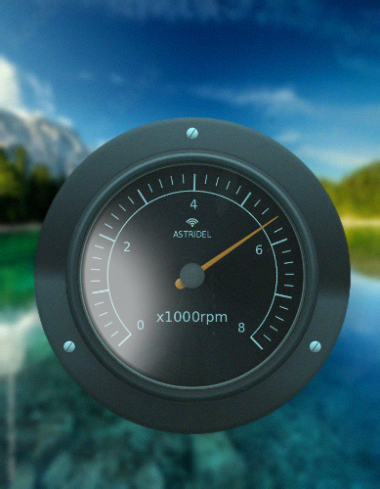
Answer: 5600; rpm
